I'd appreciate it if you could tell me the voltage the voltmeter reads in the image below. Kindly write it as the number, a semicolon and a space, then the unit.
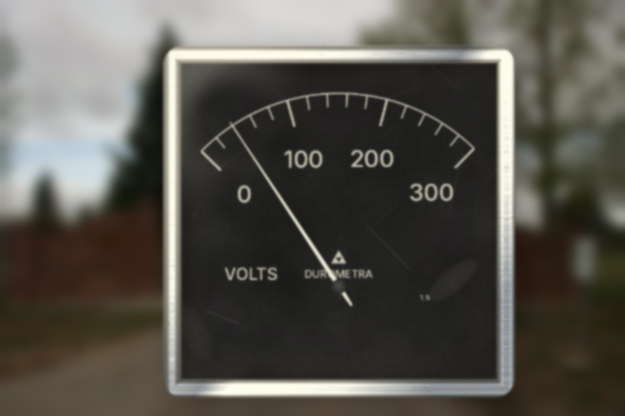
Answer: 40; V
